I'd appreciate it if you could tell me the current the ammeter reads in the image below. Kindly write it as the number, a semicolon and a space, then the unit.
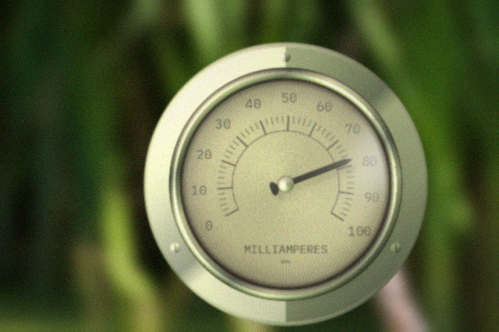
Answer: 78; mA
